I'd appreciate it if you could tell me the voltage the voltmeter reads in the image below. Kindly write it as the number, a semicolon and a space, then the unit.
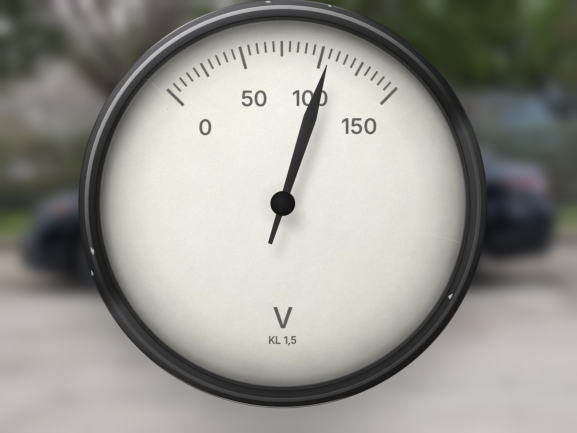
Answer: 105; V
